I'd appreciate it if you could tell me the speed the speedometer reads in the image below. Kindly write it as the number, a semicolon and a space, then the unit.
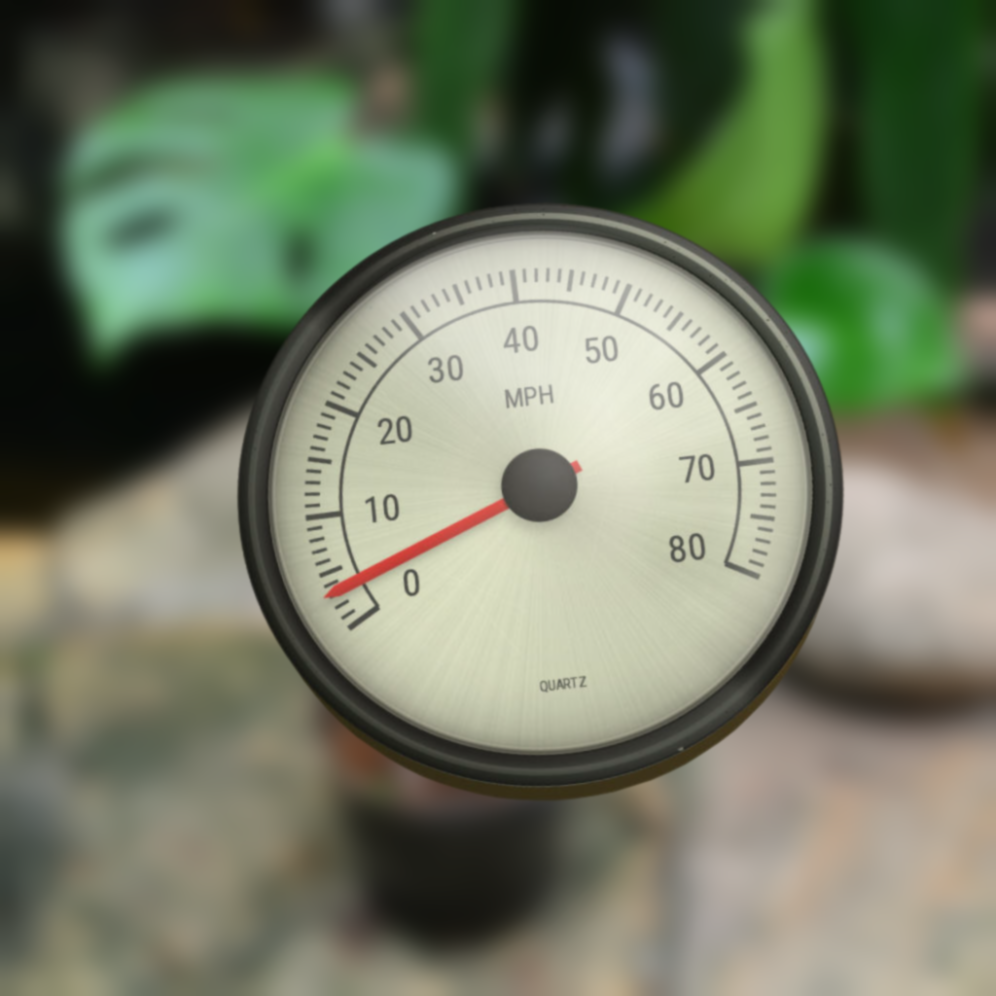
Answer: 3; mph
